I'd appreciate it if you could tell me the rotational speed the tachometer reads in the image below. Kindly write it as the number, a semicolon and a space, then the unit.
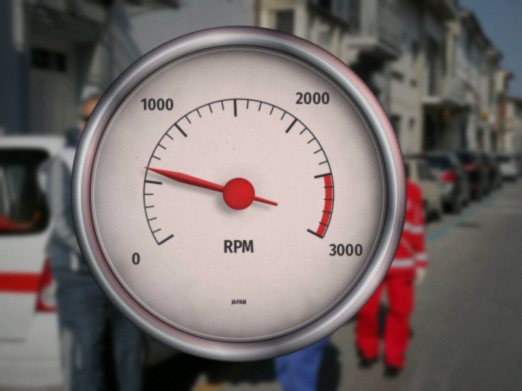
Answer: 600; rpm
